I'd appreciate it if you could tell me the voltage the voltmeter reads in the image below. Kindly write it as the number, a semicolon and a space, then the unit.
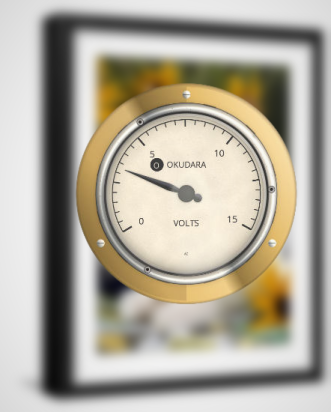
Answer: 3.25; V
